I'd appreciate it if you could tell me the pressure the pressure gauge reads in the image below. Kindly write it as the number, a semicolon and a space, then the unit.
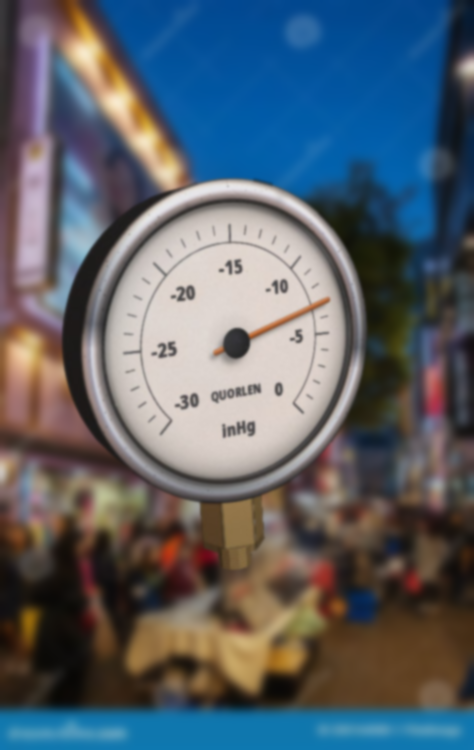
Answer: -7; inHg
